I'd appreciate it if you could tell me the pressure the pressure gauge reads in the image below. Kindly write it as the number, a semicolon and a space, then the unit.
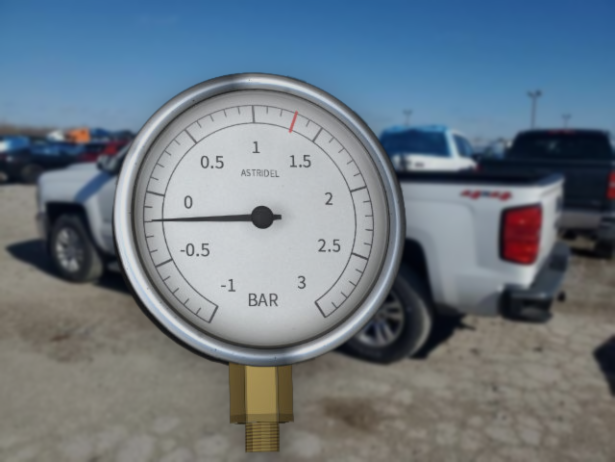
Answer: -0.2; bar
